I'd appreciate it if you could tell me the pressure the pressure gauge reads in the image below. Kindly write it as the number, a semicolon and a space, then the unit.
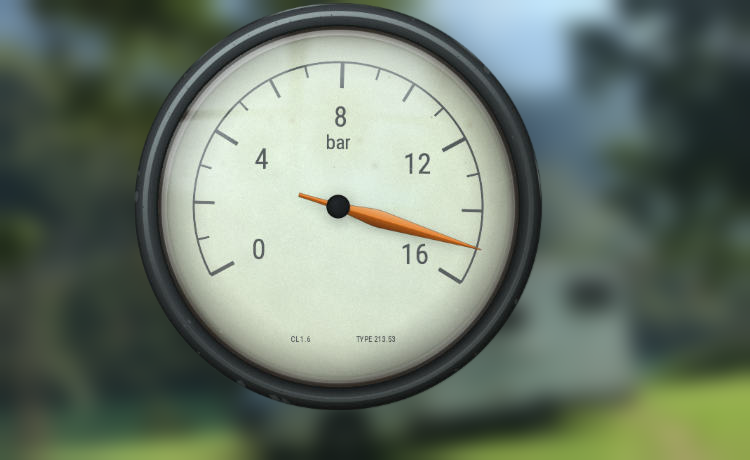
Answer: 15; bar
